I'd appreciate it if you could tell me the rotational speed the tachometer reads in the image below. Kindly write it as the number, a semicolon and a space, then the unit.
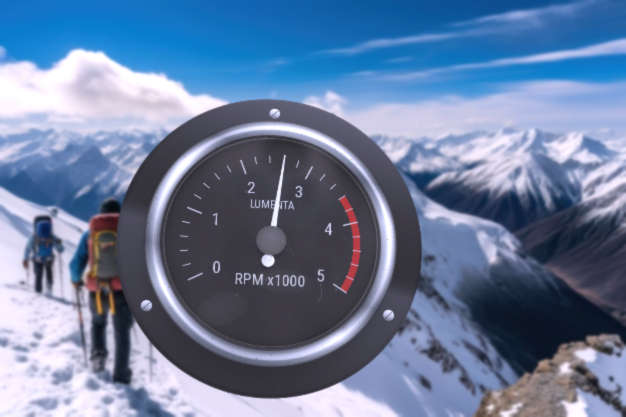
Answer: 2600; rpm
